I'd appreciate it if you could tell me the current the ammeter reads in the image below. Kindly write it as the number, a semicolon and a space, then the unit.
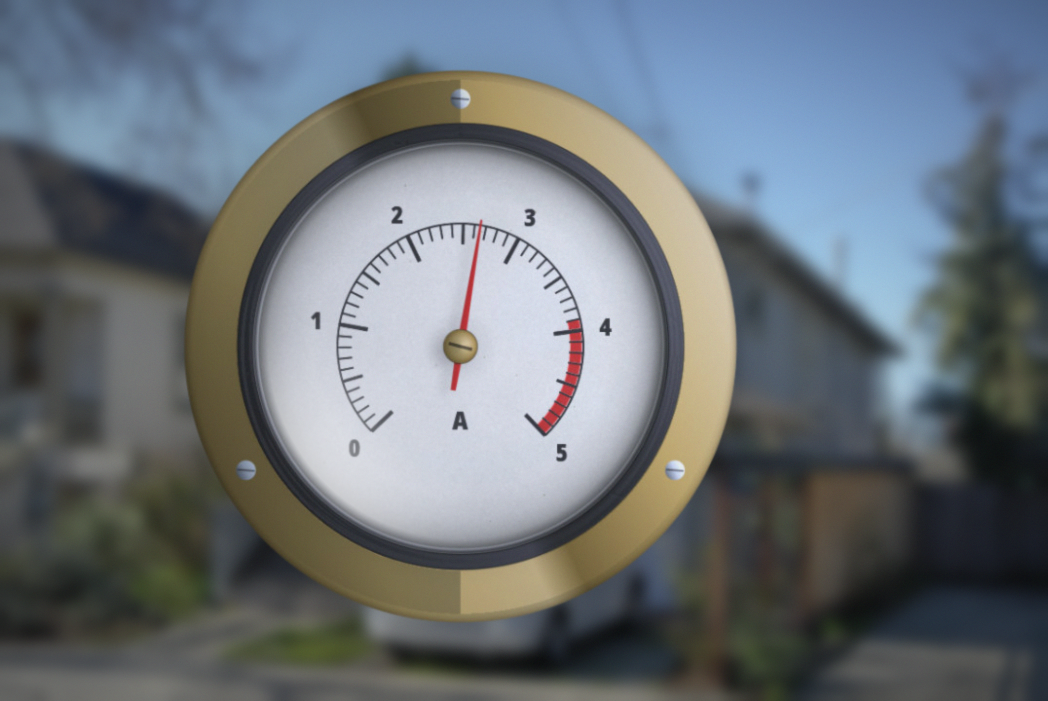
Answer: 2.65; A
